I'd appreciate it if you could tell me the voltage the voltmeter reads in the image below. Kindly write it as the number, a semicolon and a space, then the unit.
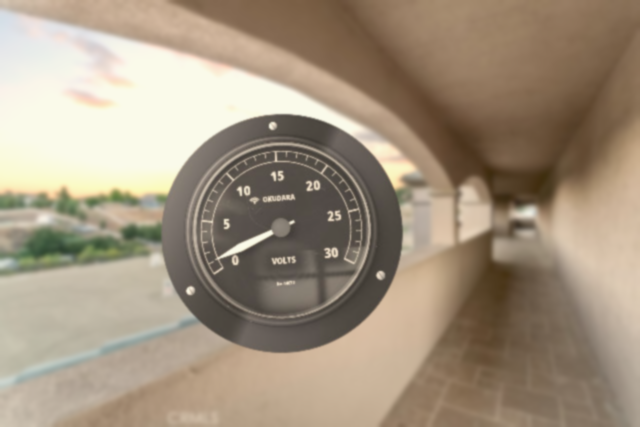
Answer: 1; V
